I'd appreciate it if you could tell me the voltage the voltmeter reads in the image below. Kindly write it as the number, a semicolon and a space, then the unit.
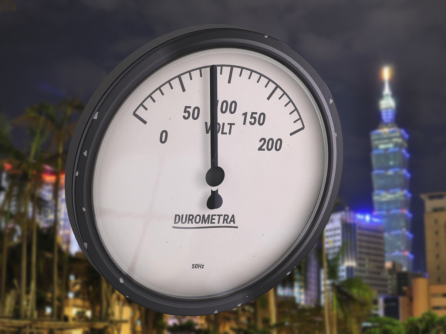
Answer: 80; V
